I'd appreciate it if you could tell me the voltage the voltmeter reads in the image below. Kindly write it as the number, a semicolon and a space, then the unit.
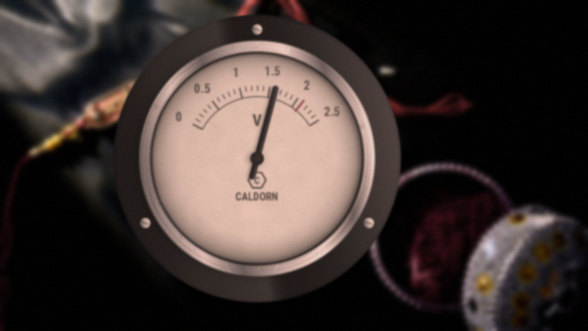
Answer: 1.6; V
